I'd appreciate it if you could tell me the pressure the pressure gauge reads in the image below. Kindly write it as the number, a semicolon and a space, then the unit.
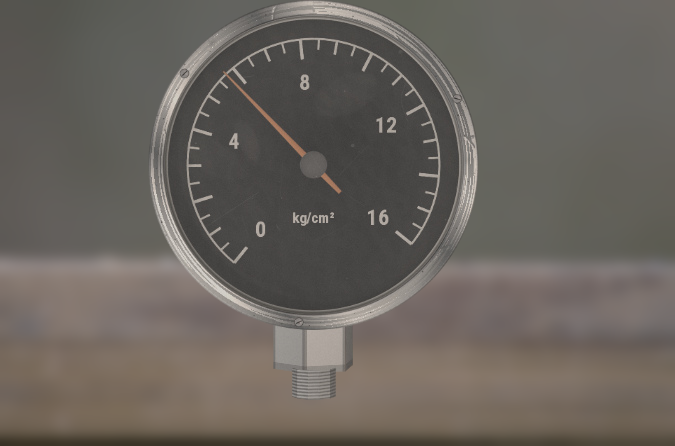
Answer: 5.75; kg/cm²
